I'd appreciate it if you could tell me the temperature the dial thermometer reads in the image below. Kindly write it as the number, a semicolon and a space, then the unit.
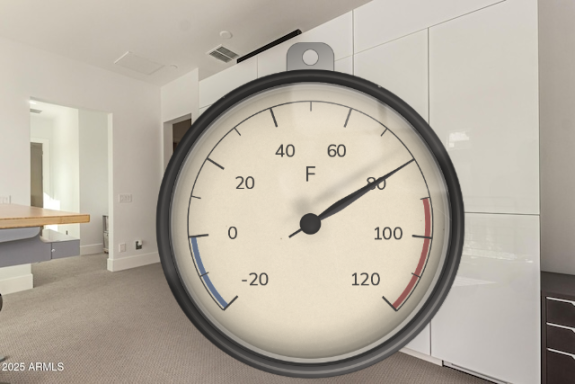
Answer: 80; °F
